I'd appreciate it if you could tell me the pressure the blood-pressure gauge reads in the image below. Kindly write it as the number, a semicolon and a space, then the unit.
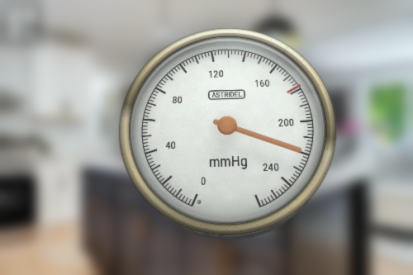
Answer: 220; mmHg
